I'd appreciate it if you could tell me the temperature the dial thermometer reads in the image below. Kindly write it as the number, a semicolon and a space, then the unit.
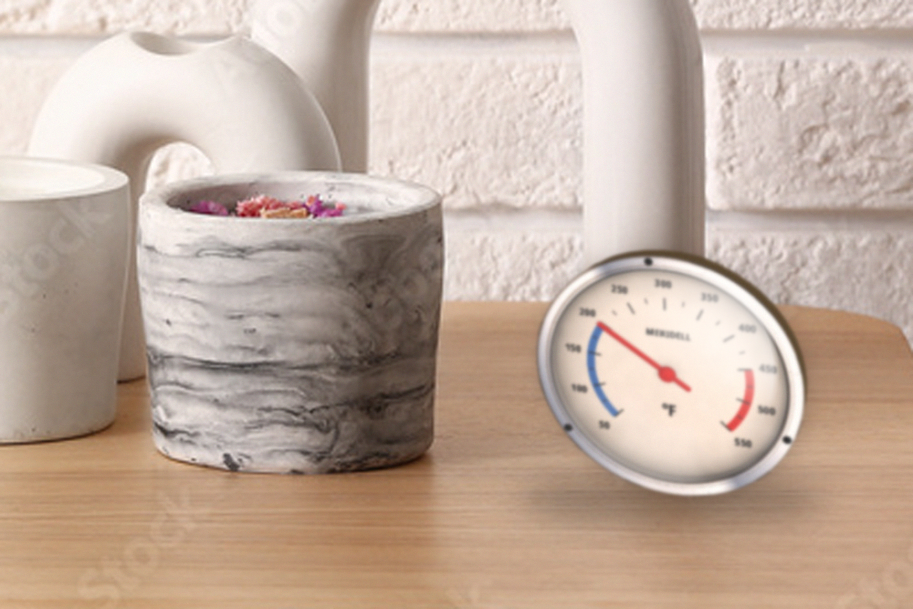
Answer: 200; °F
